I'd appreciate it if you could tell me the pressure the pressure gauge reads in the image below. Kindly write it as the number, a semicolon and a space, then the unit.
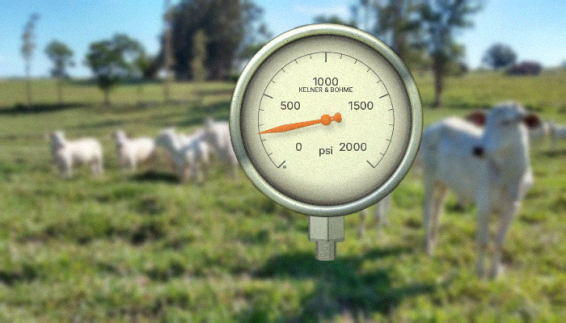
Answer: 250; psi
